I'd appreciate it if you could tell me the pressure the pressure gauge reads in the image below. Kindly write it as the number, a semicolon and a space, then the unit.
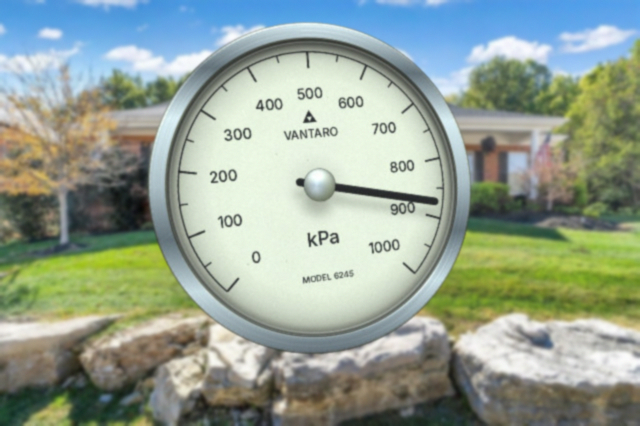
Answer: 875; kPa
